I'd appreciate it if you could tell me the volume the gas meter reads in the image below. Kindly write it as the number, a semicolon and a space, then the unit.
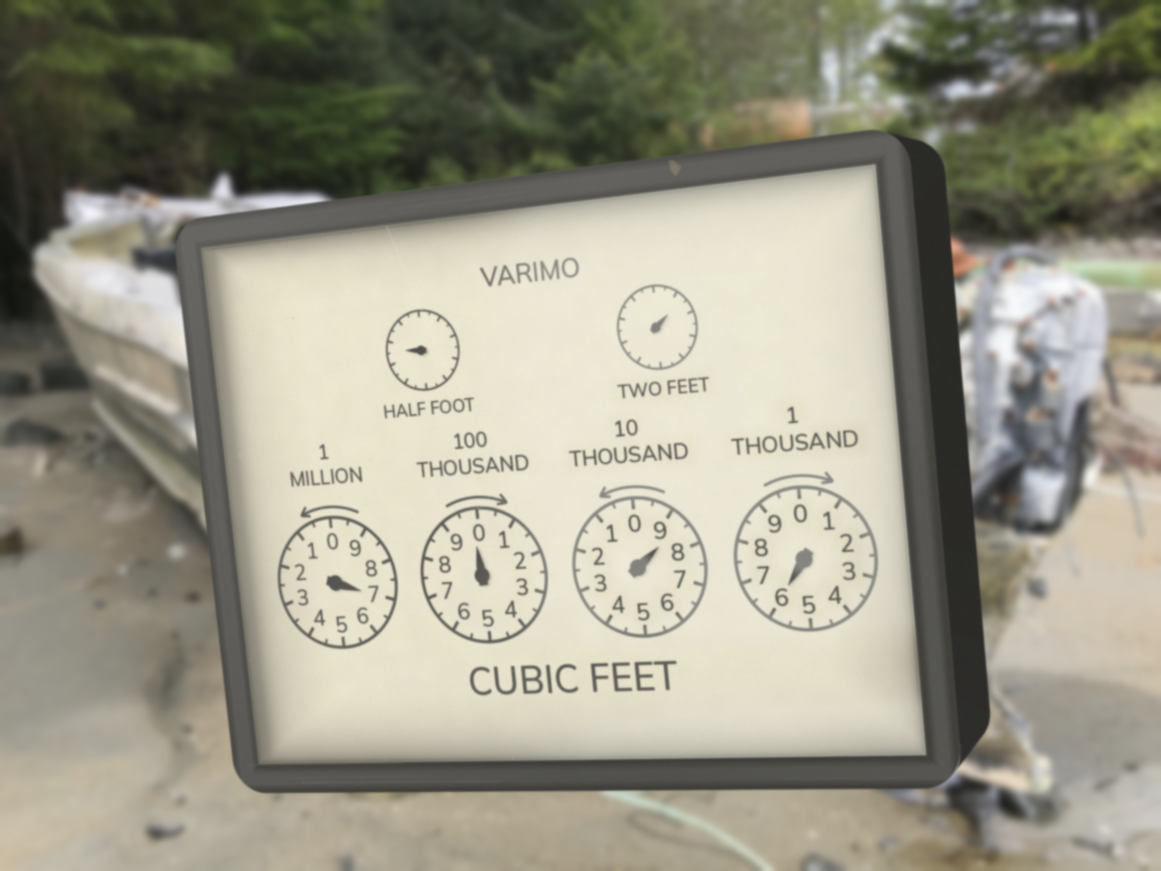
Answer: 698600; ft³
